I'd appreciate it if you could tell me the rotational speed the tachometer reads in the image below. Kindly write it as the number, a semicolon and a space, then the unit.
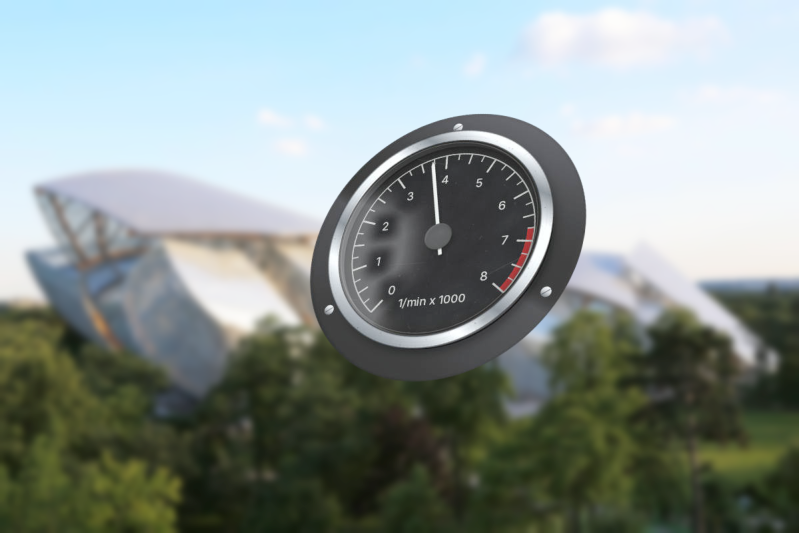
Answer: 3750; rpm
